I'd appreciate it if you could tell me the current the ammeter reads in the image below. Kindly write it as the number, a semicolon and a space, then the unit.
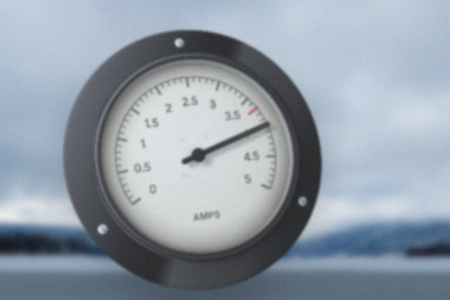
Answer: 4; A
